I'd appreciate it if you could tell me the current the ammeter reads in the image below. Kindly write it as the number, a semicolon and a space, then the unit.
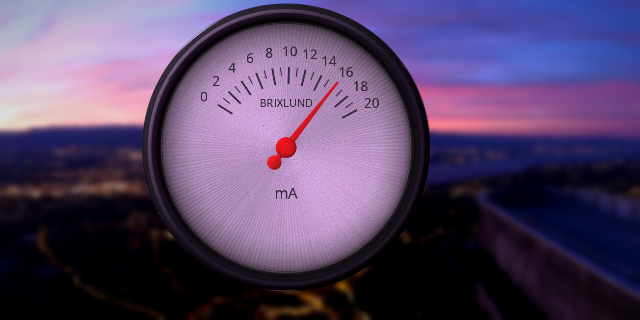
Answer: 16; mA
